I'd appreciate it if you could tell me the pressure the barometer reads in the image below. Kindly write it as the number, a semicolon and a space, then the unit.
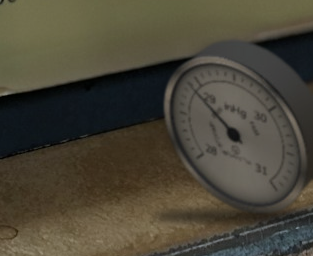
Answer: 28.9; inHg
